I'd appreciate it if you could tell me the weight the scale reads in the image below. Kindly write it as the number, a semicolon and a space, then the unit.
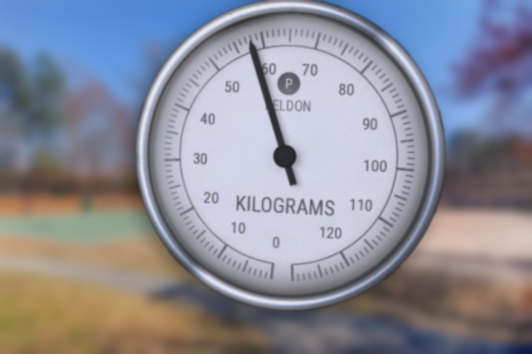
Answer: 58; kg
